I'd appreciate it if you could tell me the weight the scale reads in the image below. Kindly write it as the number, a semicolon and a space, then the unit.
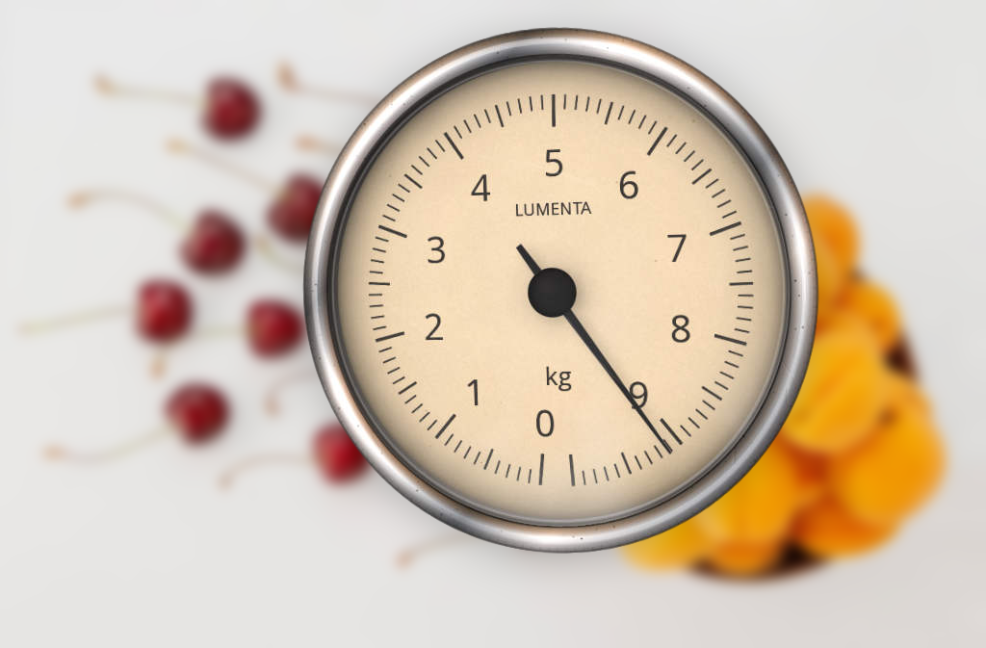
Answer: 9.1; kg
